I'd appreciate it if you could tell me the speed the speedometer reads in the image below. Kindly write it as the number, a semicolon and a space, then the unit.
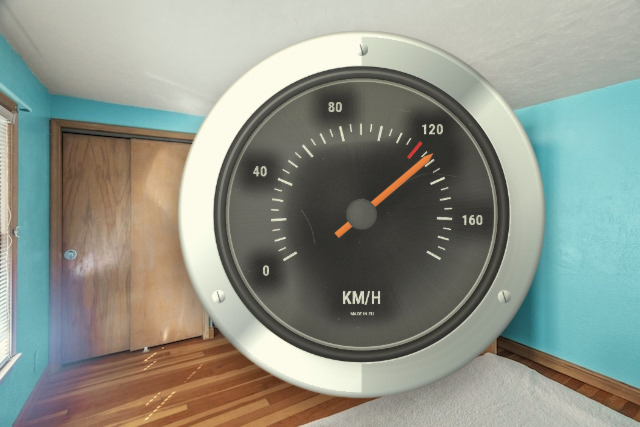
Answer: 127.5; km/h
